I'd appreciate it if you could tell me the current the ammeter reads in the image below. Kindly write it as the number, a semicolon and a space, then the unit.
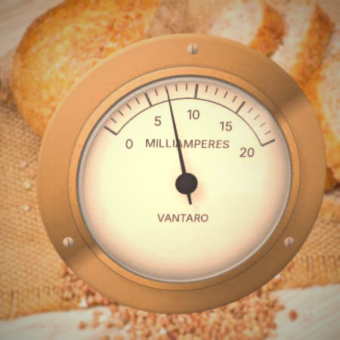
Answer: 7; mA
